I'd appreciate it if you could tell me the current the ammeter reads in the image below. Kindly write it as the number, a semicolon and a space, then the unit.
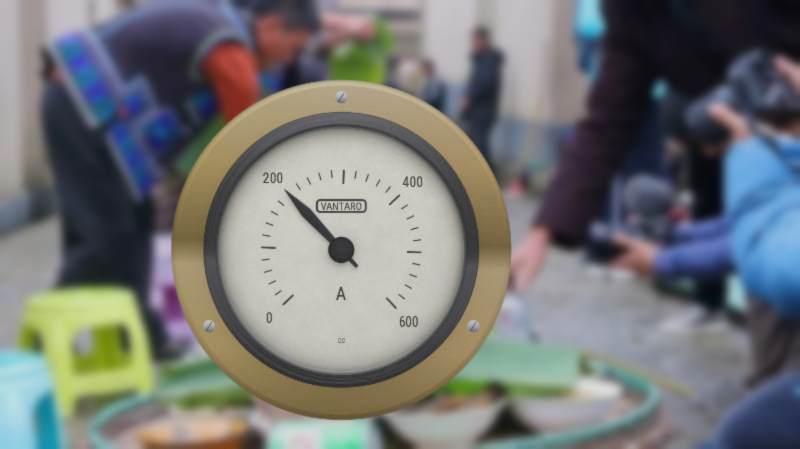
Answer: 200; A
